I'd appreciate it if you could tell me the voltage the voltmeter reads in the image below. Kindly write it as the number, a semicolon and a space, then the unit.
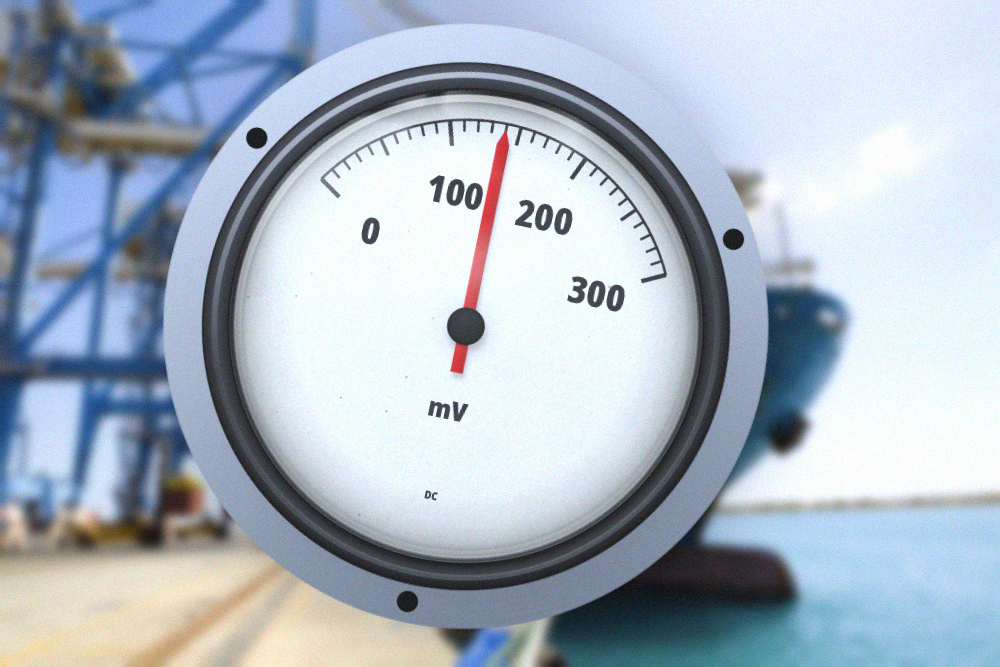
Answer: 140; mV
